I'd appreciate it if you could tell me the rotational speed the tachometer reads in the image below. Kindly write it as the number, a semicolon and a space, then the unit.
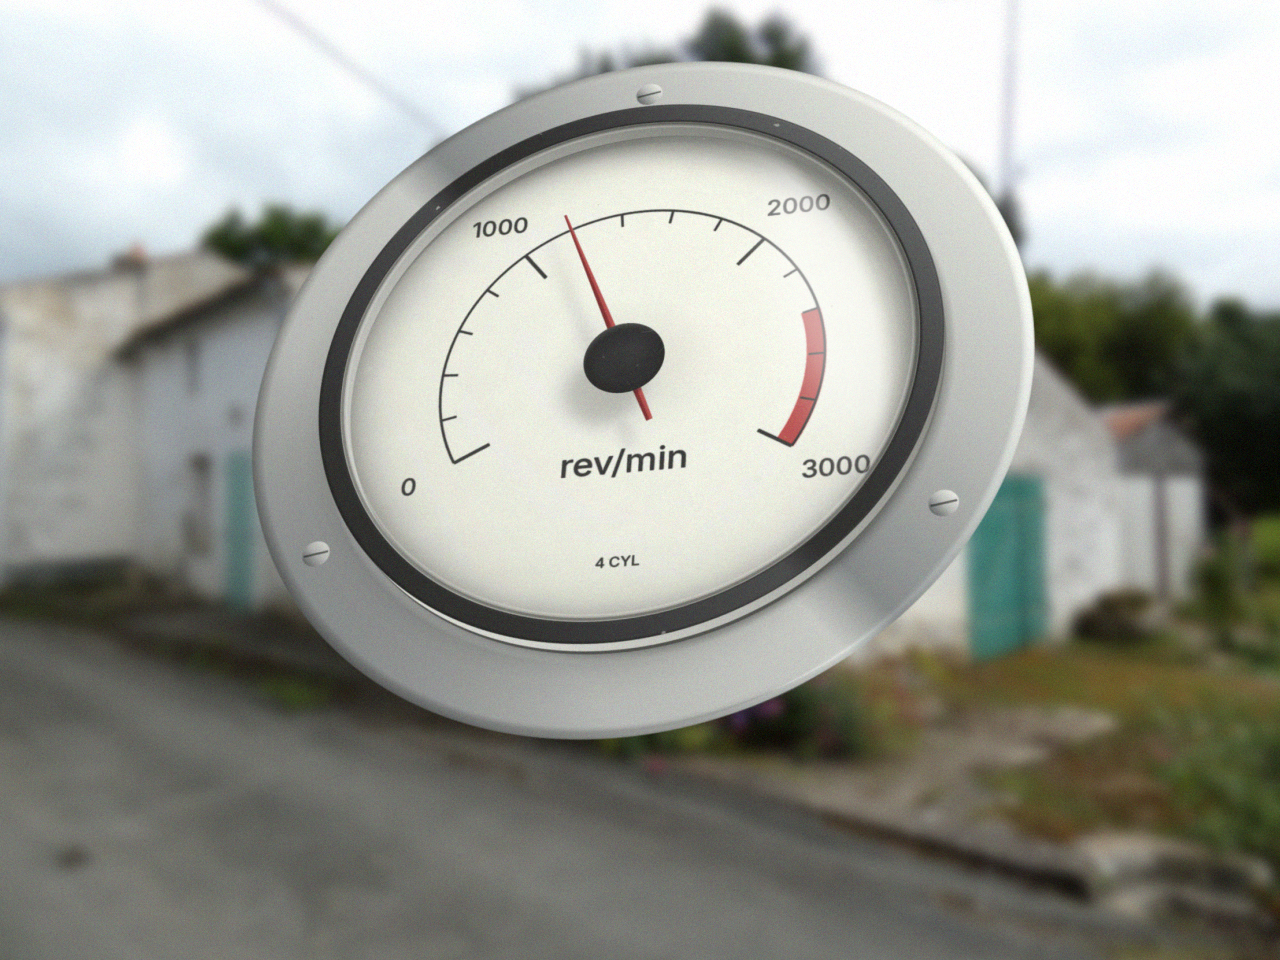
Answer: 1200; rpm
